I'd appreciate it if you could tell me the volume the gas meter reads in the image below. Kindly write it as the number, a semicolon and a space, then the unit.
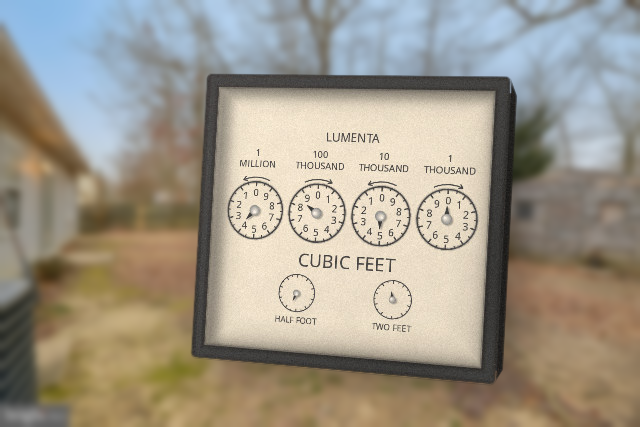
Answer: 385000; ft³
